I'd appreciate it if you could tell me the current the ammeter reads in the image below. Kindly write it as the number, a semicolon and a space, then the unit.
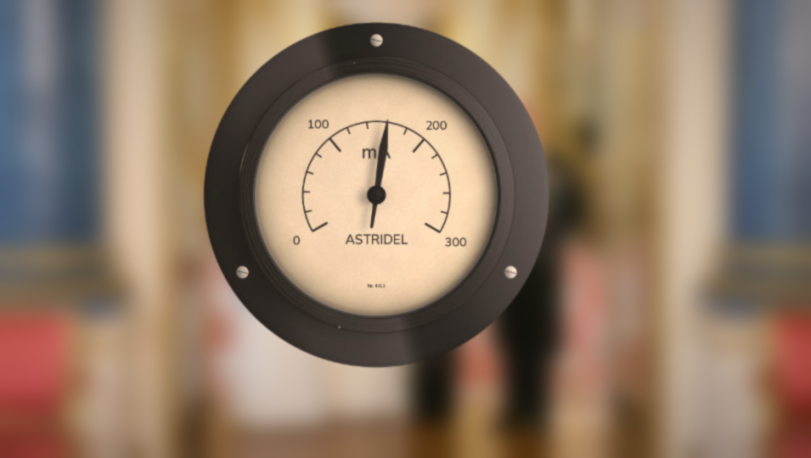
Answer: 160; mA
